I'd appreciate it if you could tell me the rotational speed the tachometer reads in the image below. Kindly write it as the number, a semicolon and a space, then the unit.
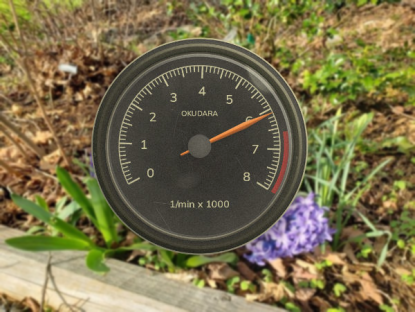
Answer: 6100; rpm
